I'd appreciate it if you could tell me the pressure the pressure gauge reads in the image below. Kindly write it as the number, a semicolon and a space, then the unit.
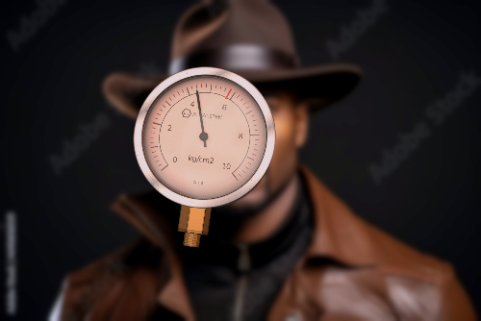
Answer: 4.4; kg/cm²
